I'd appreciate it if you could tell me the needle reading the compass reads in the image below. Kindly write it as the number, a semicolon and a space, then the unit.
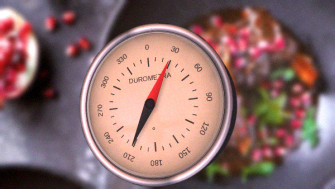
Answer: 30; °
